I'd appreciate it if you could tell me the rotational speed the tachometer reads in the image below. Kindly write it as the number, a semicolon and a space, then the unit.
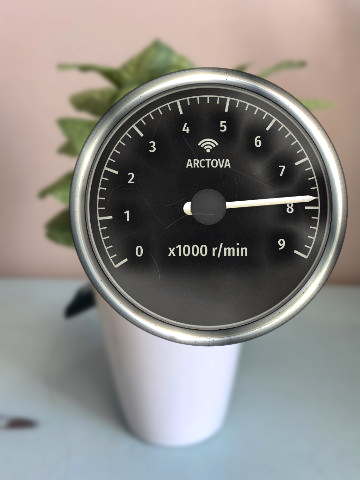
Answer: 7800; rpm
